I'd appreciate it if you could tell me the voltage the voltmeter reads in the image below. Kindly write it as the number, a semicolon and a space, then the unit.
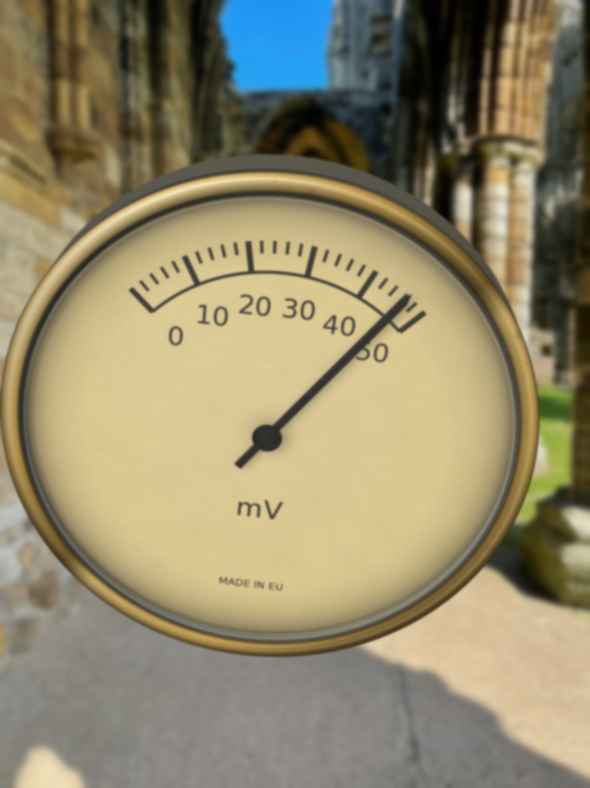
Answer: 46; mV
